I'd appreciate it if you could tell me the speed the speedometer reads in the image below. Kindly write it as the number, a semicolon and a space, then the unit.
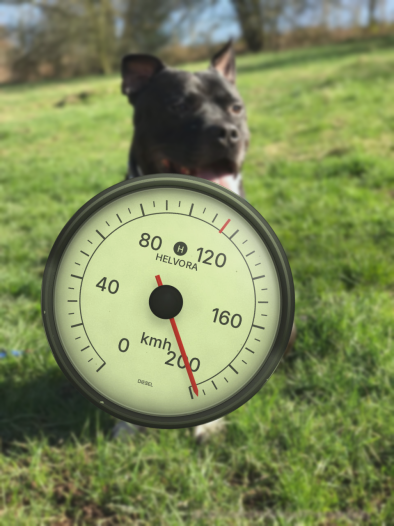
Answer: 197.5; km/h
